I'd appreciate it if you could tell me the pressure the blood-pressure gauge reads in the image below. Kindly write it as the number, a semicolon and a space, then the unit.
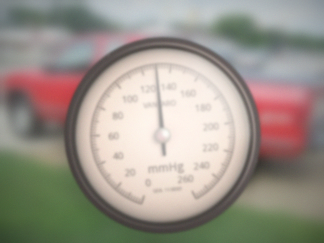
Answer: 130; mmHg
